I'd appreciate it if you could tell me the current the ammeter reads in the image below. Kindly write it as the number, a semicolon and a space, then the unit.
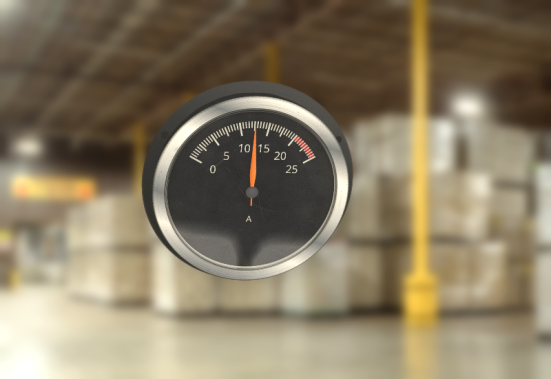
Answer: 12.5; A
